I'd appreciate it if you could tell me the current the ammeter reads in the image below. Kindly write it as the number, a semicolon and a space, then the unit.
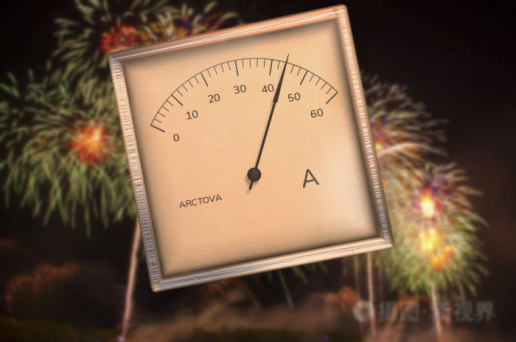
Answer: 44; A
